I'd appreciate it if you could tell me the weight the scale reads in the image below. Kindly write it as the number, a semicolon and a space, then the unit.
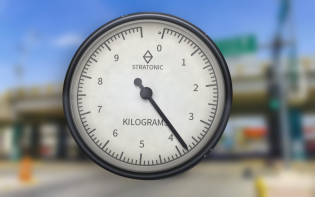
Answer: 3.8; kg
